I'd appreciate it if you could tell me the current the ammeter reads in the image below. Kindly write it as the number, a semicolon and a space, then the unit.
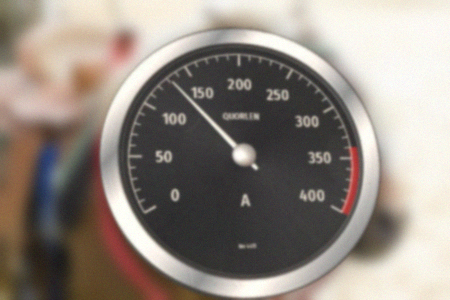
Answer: 130; A
